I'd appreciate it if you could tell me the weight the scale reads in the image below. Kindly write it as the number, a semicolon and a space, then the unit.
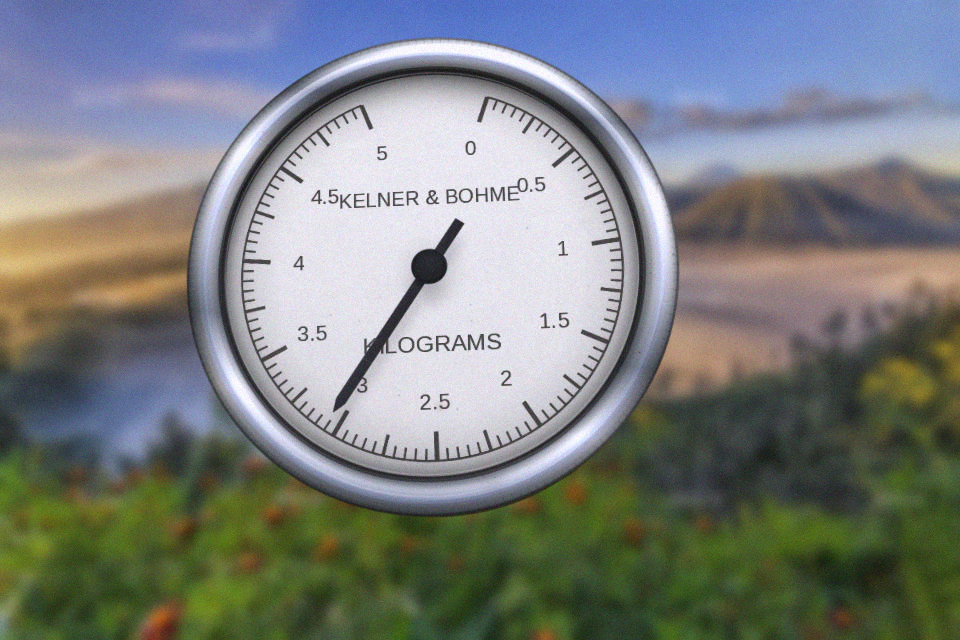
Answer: 3.05; kg
